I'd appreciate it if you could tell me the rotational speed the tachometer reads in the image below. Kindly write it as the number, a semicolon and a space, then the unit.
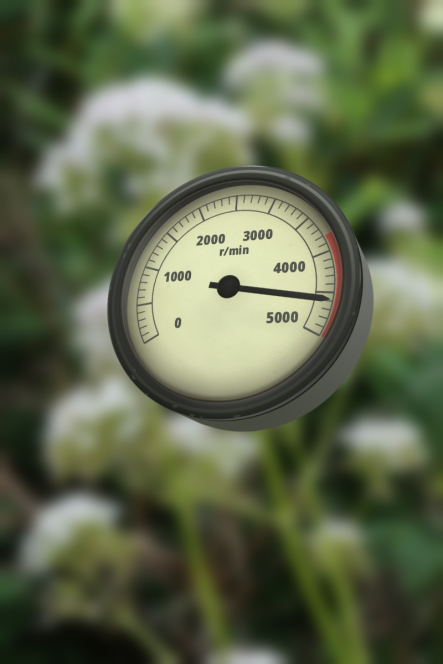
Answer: 4600; rpm
